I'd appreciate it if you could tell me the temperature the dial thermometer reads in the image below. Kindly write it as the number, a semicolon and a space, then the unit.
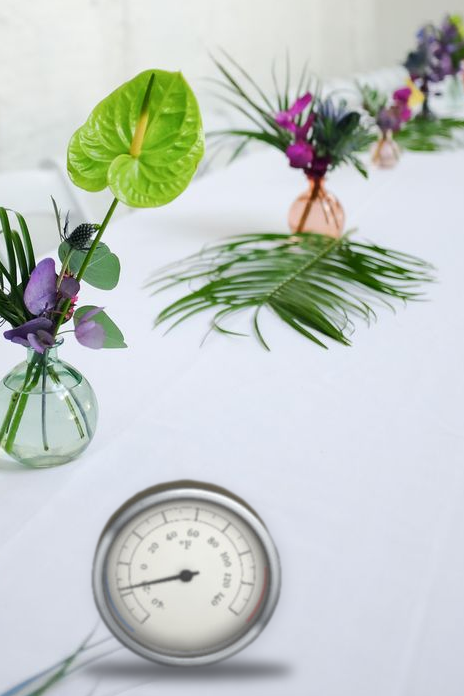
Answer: -15; °F
